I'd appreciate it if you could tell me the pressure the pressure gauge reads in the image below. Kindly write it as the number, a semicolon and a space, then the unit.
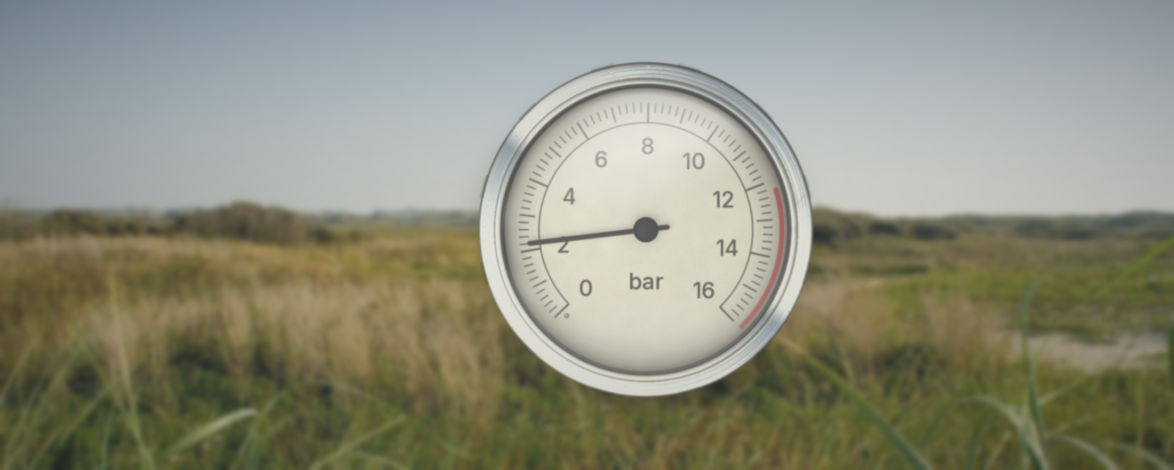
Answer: 2.2; bar
